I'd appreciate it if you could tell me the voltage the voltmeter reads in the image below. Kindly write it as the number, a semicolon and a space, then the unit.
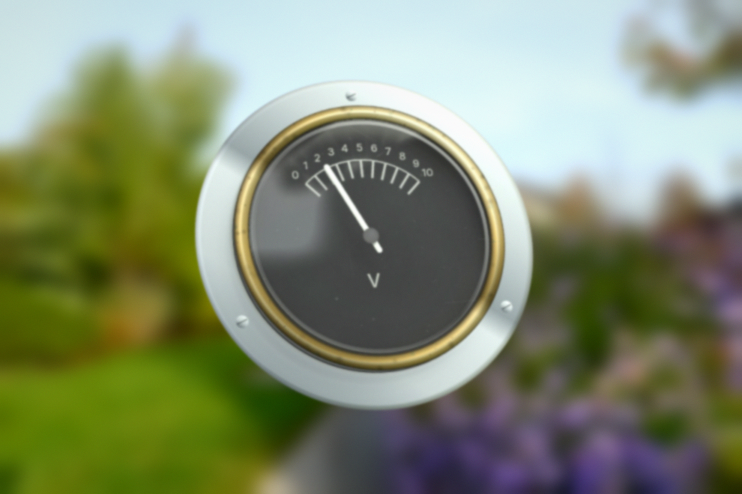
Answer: 2; V
